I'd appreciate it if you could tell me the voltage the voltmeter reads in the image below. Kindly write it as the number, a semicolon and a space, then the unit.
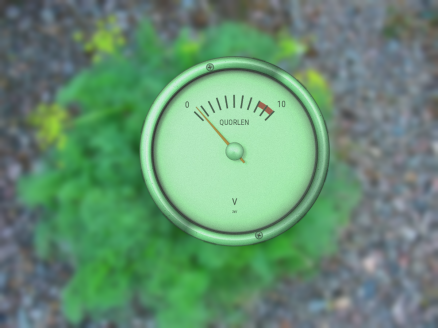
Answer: 0.5; V
